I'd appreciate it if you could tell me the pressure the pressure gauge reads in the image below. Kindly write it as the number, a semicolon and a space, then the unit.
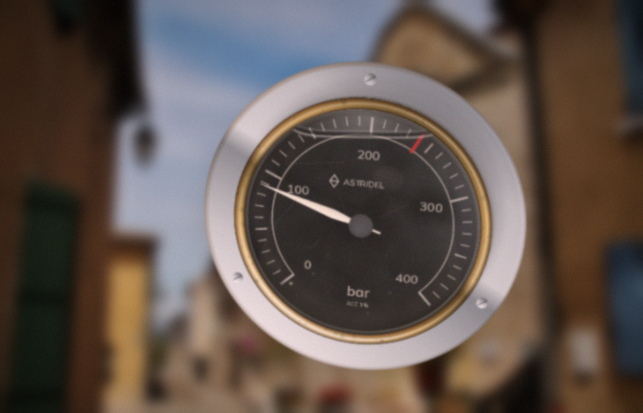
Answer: 90; bar
